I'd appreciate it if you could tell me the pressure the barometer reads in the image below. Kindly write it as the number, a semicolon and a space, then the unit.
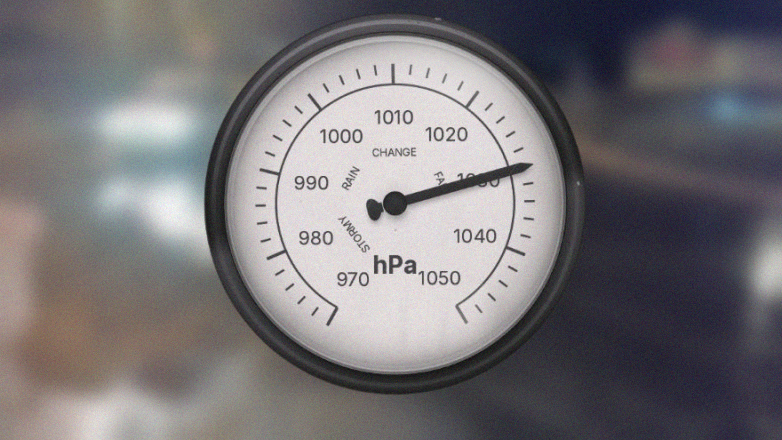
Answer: 1030; hPa
